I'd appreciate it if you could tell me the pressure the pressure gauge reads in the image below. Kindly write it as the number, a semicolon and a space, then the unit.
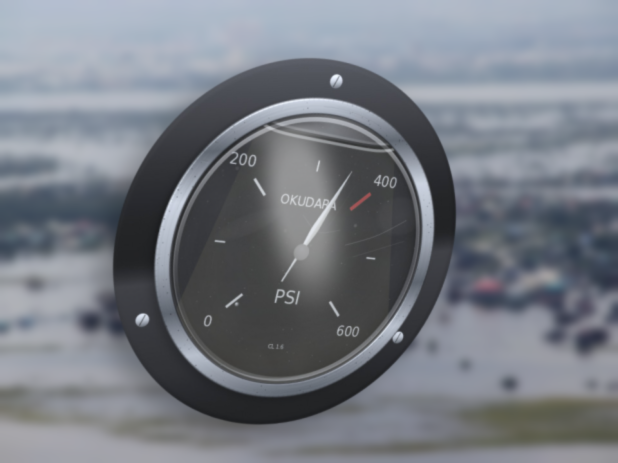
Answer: 350; psi
